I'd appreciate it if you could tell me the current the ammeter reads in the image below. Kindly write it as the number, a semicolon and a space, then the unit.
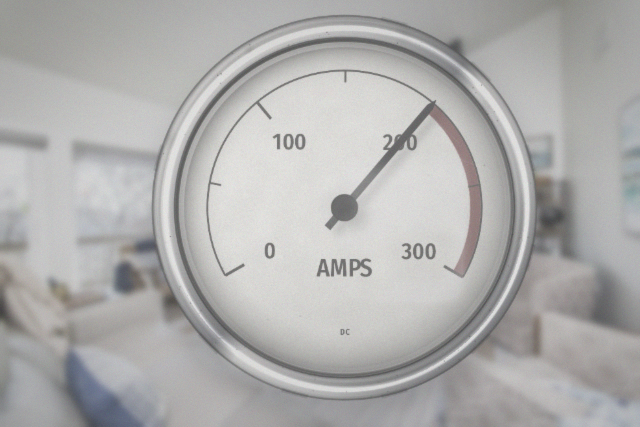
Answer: 200; A
